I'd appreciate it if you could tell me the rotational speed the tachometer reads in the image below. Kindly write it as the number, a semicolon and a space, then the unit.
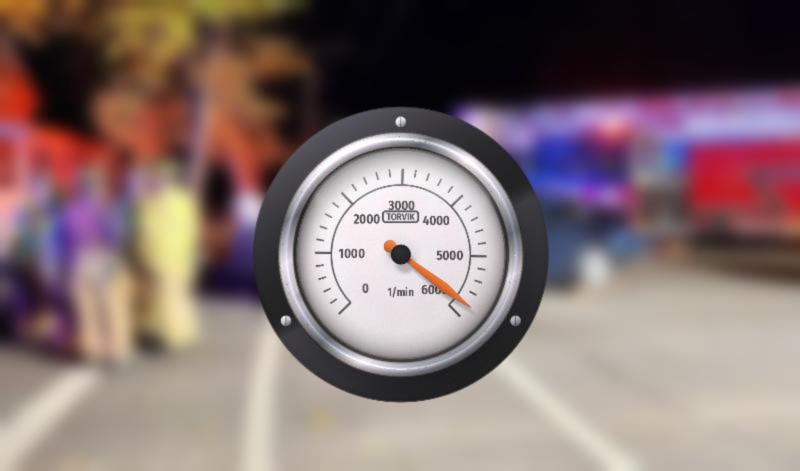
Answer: 5800; rpm
